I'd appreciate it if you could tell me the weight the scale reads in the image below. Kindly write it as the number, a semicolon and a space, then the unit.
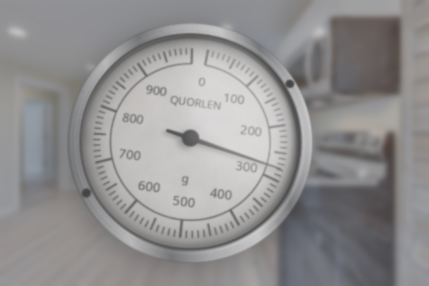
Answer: 280; g
